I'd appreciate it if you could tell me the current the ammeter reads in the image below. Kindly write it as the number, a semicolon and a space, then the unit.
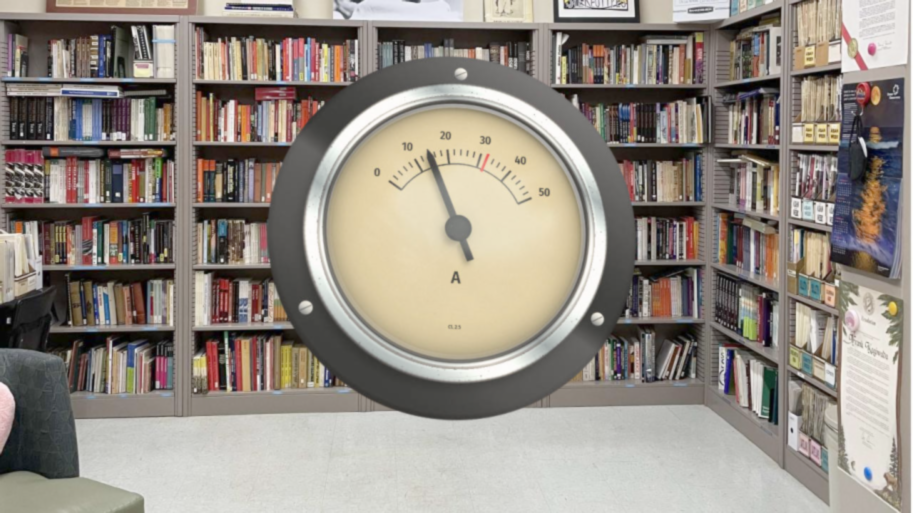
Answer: 14; A
